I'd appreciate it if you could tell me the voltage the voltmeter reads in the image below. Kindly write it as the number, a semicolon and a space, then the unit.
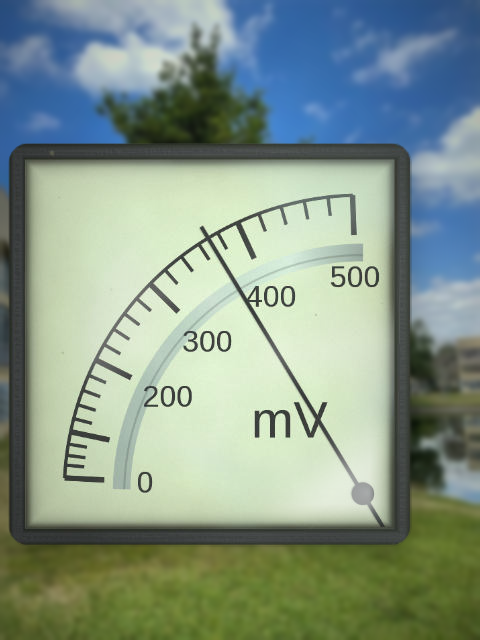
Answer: 370; mV
